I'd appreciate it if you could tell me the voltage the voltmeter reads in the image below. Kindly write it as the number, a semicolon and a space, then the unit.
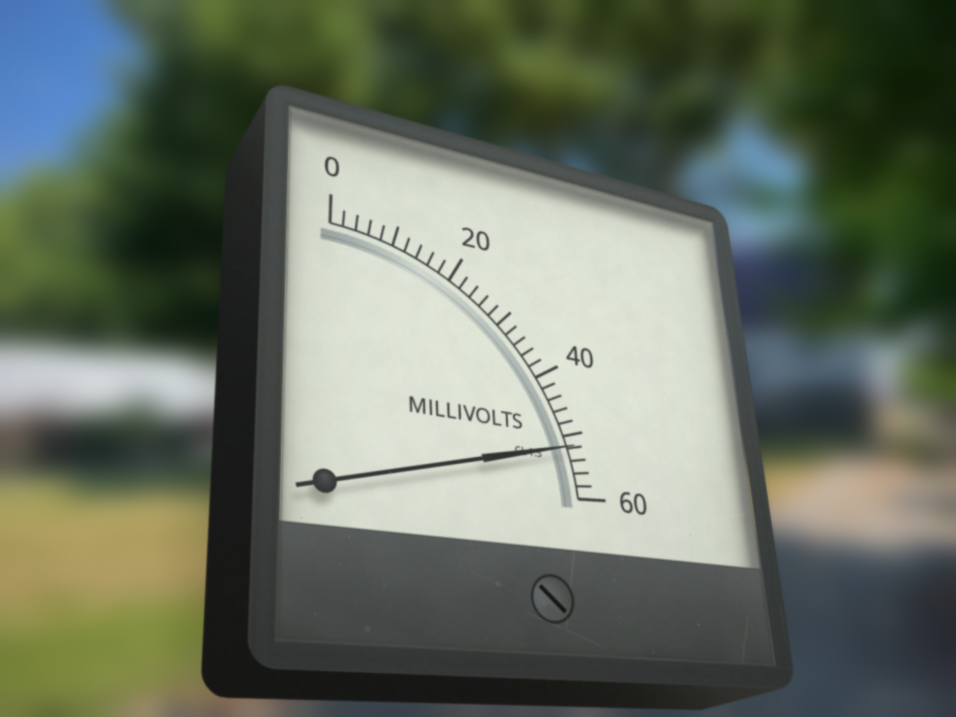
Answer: 52; mV
